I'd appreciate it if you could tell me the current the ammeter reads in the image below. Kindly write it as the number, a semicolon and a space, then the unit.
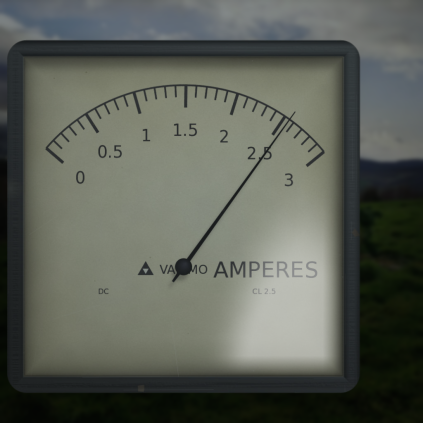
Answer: 2.55; A
